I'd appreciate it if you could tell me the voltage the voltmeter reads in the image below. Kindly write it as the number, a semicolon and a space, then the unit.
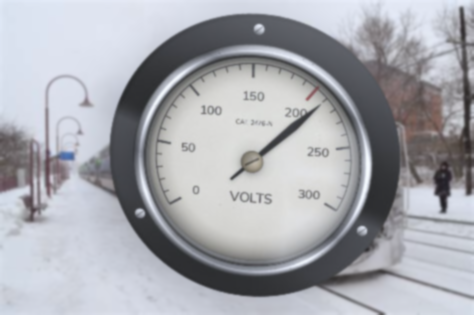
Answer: 210; V
